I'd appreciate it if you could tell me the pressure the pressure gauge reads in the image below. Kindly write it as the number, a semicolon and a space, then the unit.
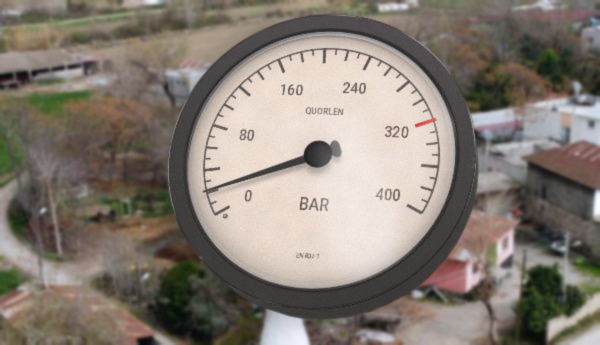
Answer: 20; bar
